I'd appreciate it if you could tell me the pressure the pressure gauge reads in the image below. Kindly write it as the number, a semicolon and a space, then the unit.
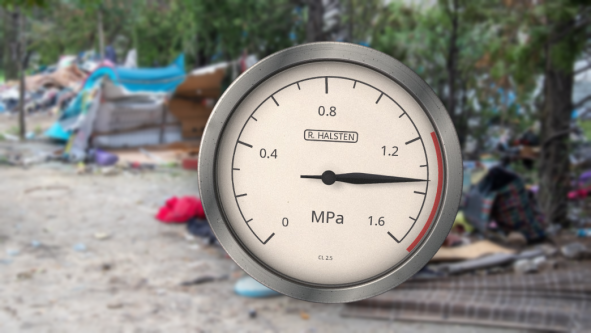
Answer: 1.35; MPa
